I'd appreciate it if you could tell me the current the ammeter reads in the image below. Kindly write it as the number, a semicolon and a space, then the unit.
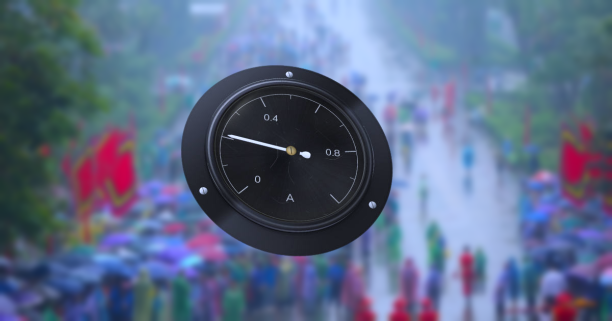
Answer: 0.2; A
